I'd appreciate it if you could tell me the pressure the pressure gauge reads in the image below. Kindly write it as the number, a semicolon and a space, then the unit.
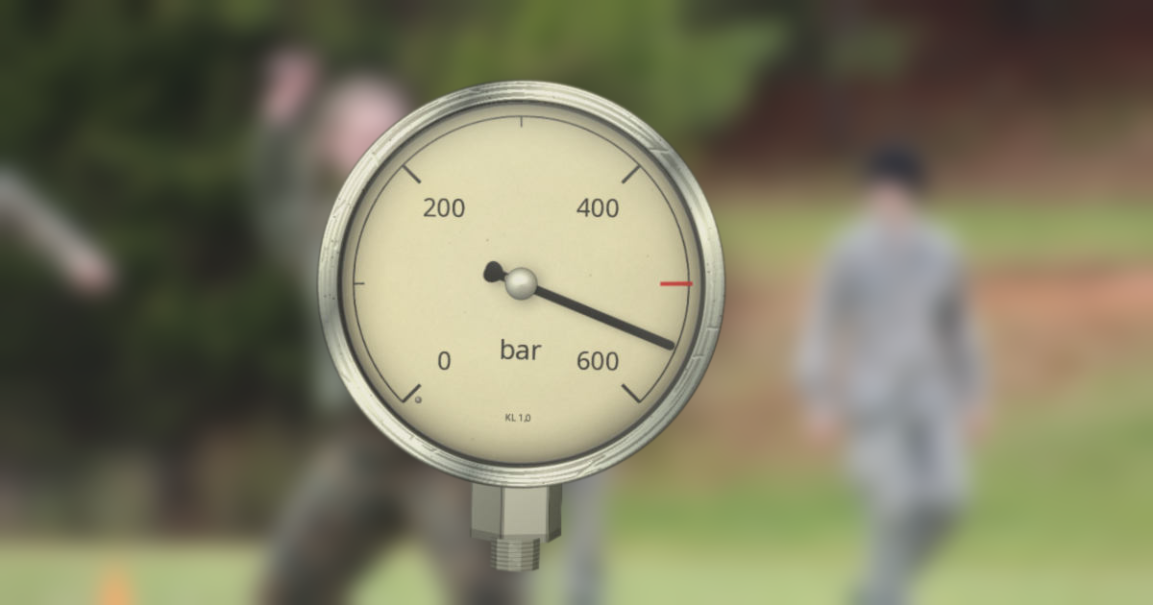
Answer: 550; bar
